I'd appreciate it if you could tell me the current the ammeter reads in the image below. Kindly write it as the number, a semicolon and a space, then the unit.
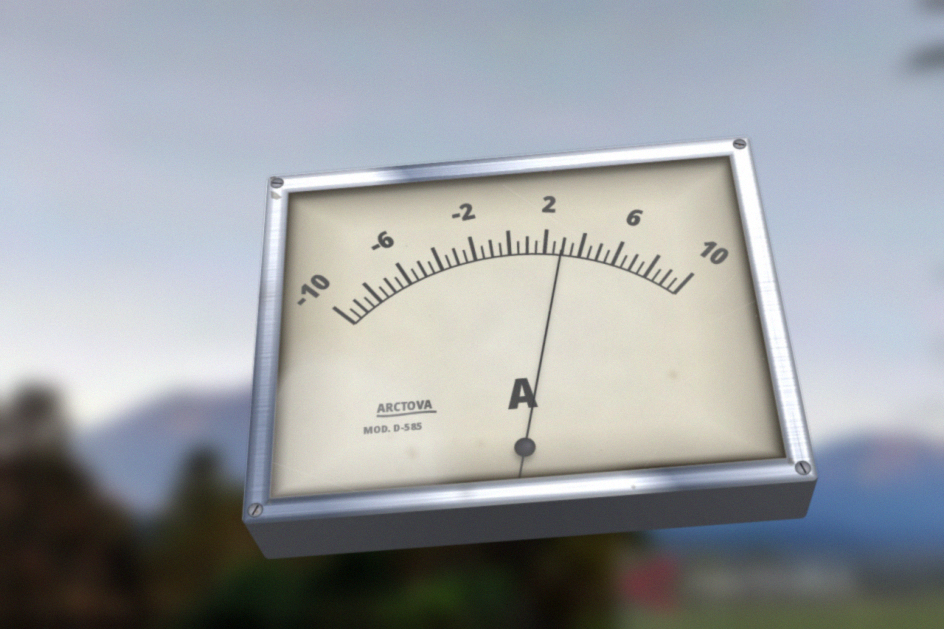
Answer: 3; A
